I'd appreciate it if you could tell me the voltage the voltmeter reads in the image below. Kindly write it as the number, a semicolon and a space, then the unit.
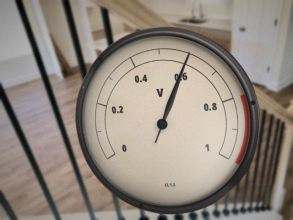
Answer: 0.6; V
